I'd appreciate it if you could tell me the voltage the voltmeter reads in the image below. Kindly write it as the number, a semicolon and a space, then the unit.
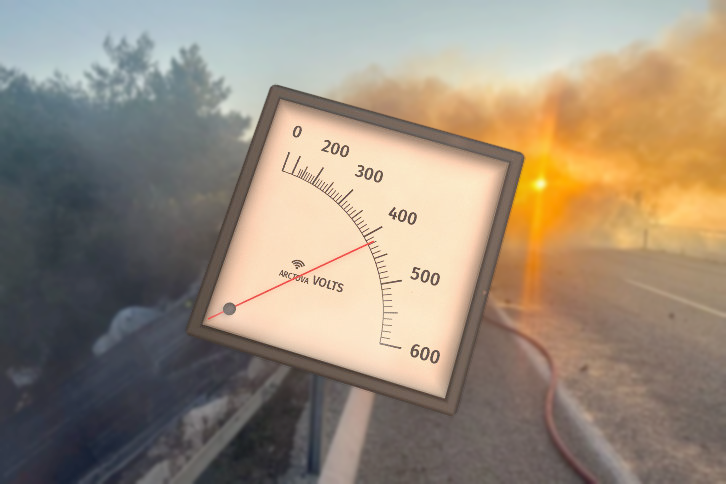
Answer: 420; V
